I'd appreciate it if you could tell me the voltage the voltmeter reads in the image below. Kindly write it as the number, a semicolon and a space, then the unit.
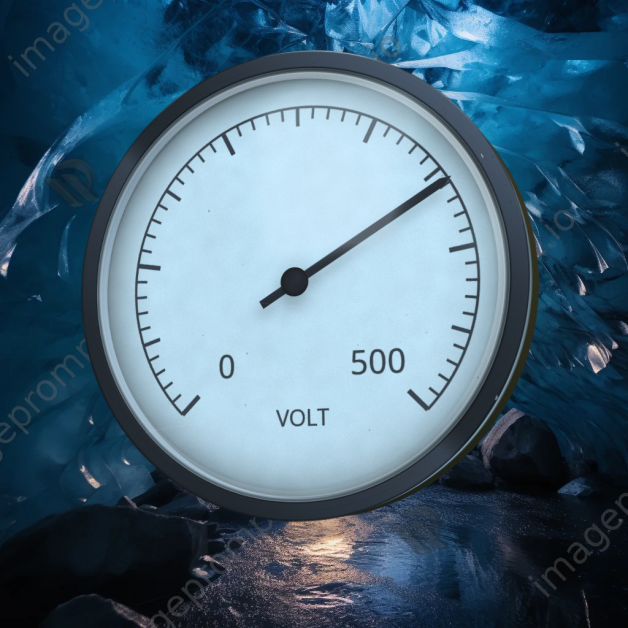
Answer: 360; V
